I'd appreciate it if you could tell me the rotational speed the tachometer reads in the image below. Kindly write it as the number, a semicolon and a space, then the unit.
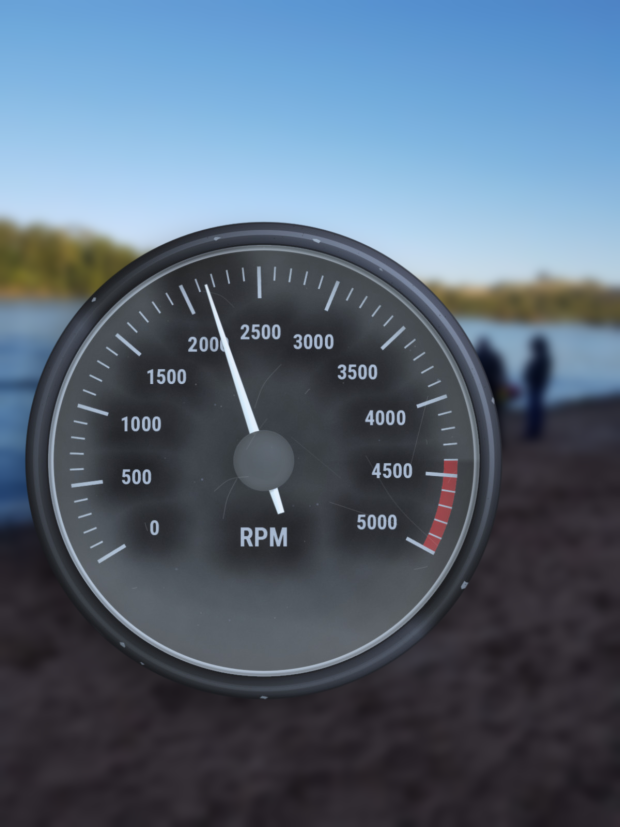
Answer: 2150; rpm
